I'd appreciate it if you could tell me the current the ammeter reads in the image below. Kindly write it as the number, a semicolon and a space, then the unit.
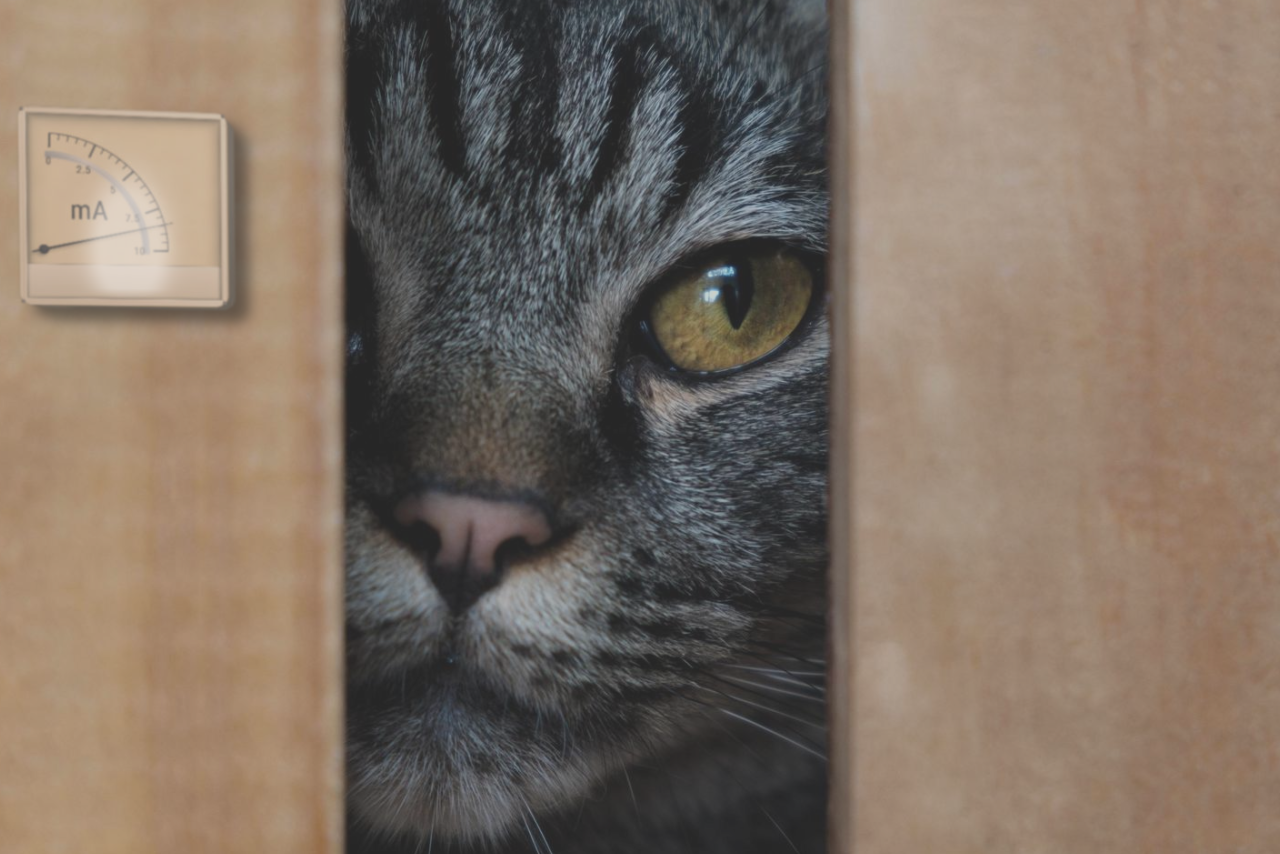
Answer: 8.5; mA
